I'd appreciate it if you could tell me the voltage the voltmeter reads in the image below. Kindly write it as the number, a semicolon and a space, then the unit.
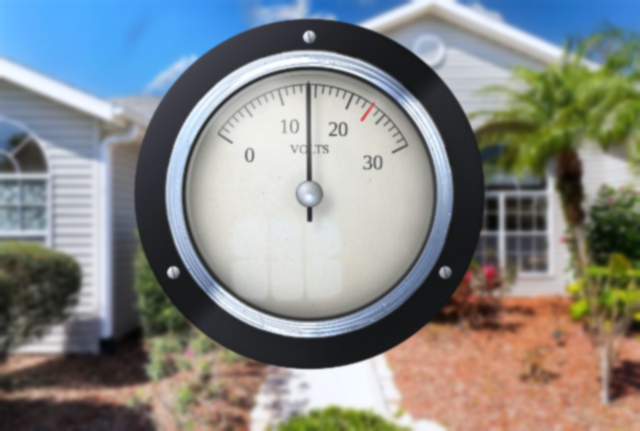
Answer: 14; V
